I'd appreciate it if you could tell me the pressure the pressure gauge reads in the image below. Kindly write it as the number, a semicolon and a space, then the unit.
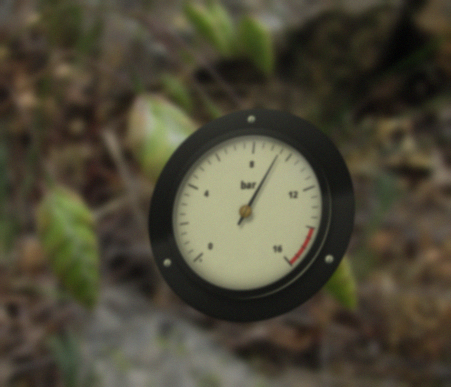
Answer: 9.5; bar
